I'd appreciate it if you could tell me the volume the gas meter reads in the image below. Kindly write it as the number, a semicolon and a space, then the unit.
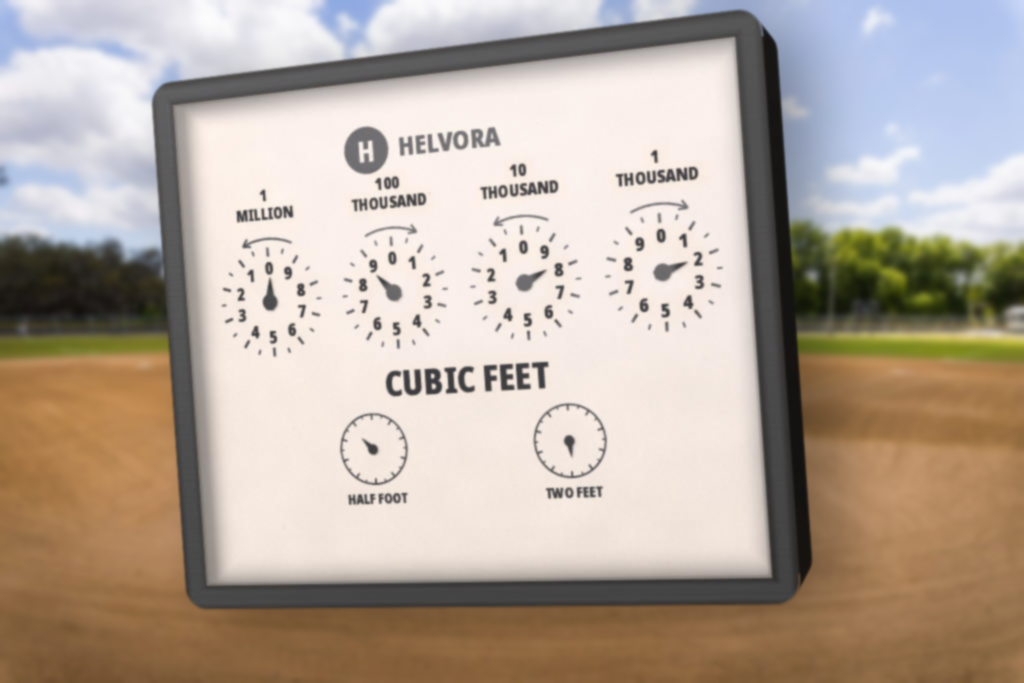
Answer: 988200; ft³
